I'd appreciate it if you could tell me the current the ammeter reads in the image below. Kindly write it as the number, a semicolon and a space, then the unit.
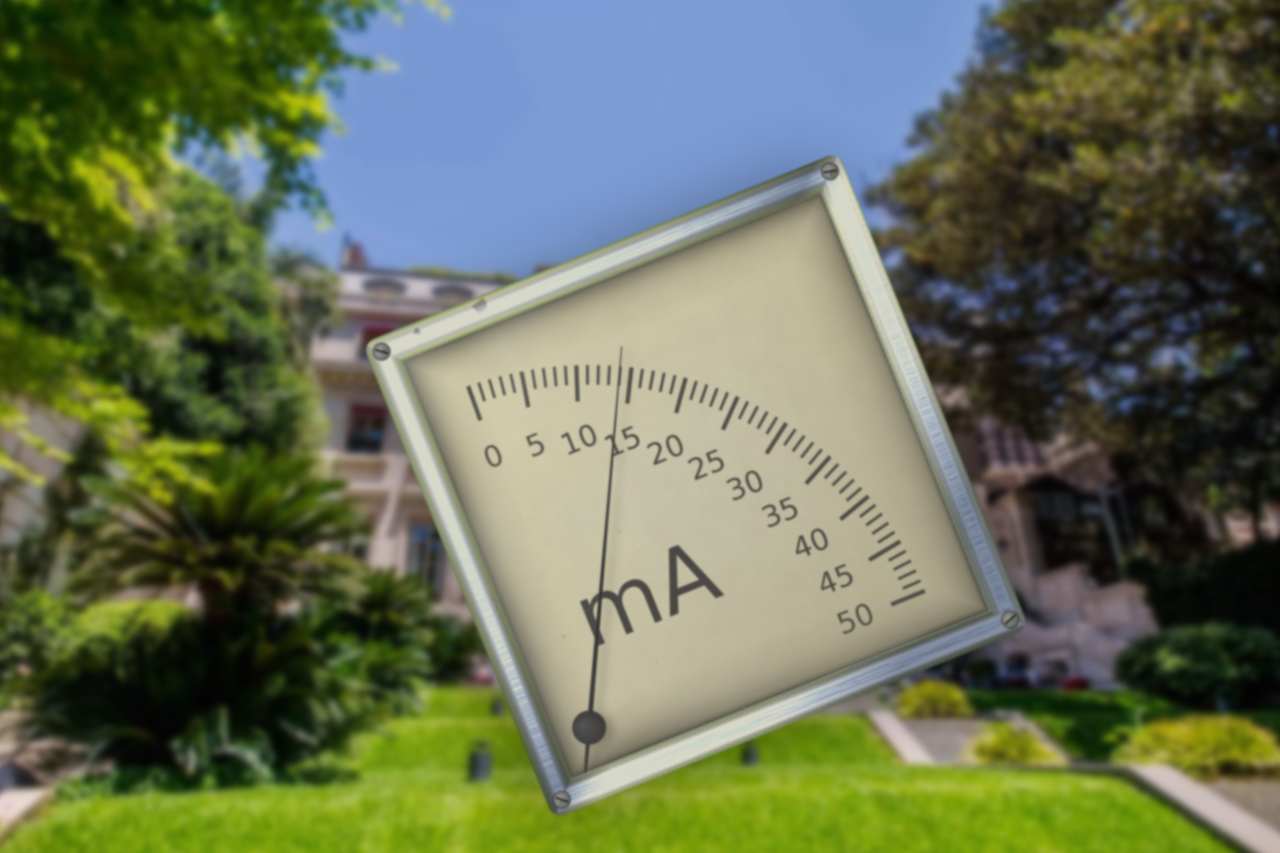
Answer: 14; mA
